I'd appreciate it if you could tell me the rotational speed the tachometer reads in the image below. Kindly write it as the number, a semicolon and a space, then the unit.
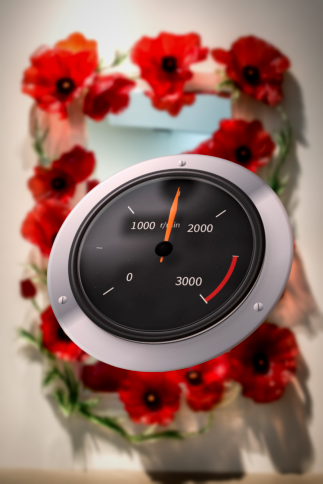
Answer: 1500; rpm
